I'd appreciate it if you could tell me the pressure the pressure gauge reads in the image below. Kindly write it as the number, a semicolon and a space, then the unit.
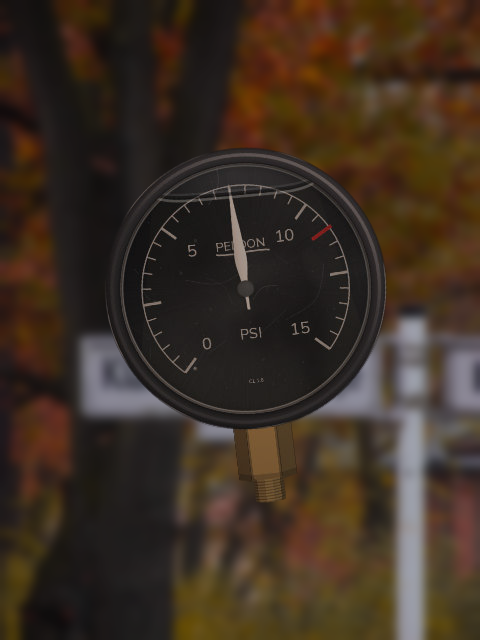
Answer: 7.5; psi
